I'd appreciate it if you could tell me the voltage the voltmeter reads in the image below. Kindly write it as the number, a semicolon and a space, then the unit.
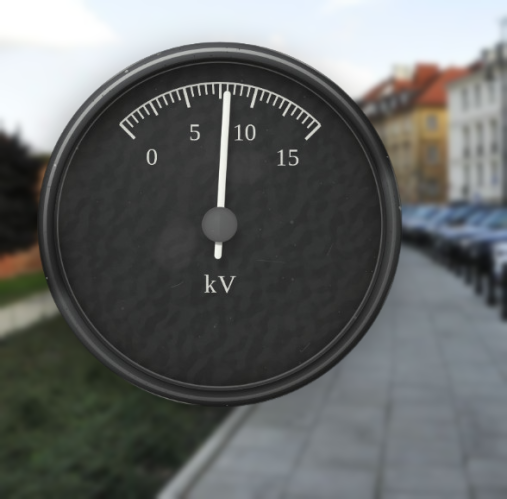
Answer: 8; kV
